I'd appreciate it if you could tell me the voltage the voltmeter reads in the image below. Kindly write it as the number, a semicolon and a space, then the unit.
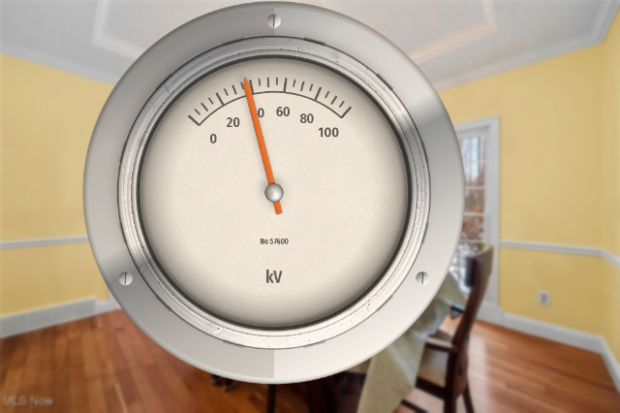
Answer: 37.5; kV
